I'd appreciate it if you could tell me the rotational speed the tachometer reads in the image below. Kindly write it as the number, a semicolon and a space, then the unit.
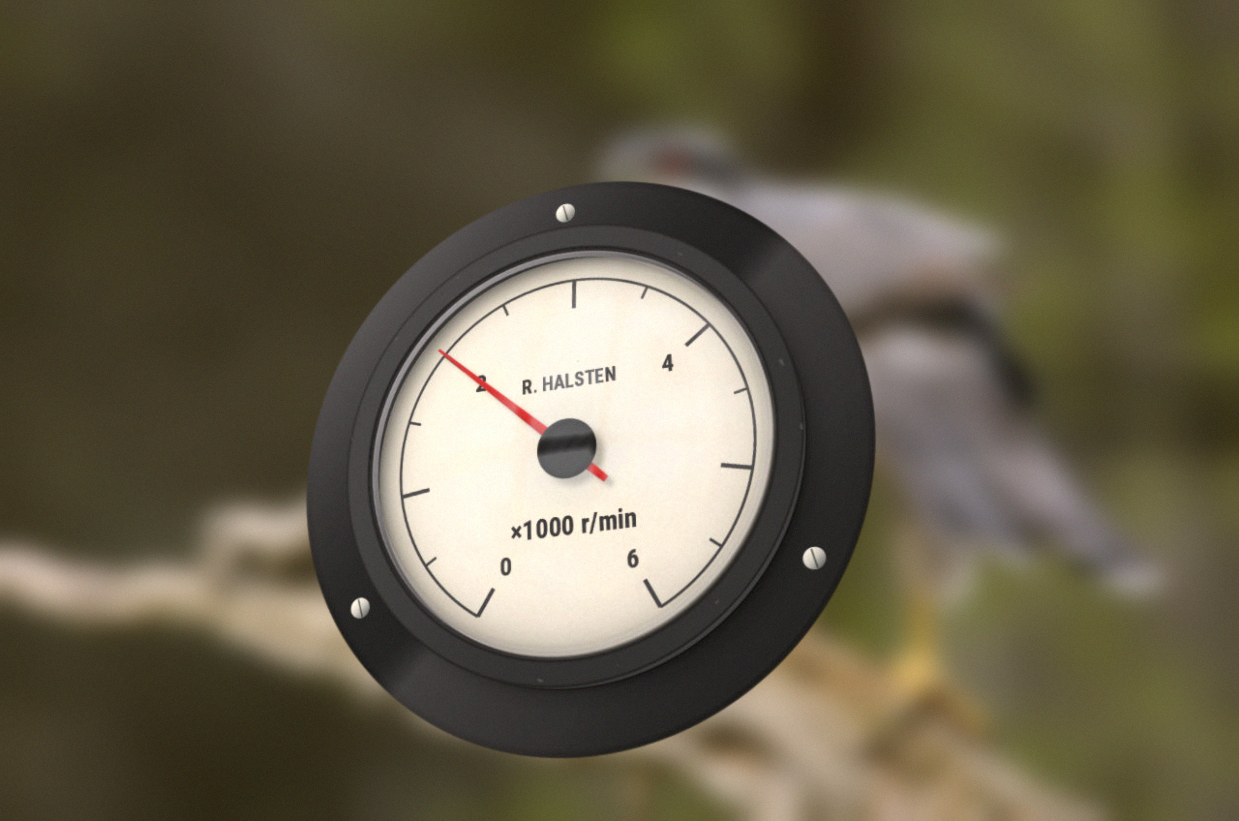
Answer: 2000; rpm
